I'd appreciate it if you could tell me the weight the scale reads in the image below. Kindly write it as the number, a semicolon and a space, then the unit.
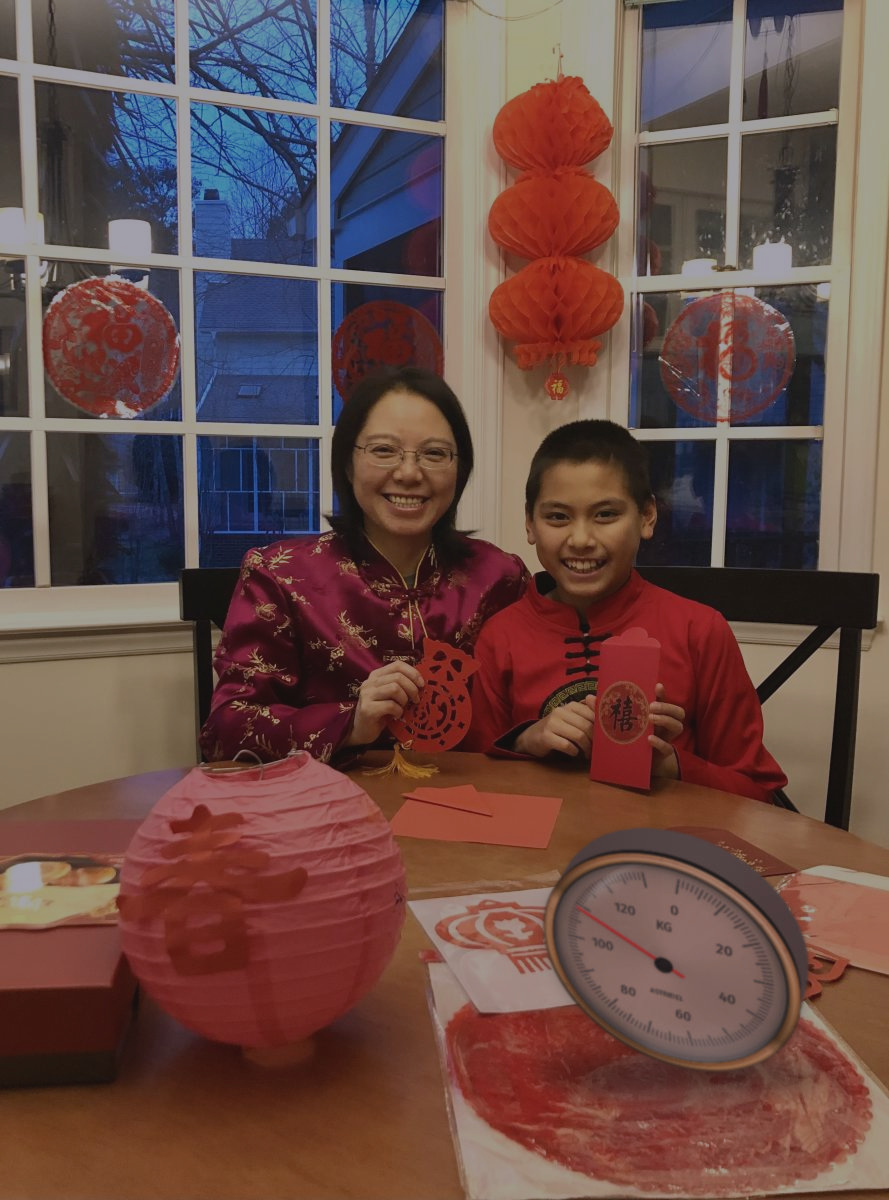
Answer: 110; kg
